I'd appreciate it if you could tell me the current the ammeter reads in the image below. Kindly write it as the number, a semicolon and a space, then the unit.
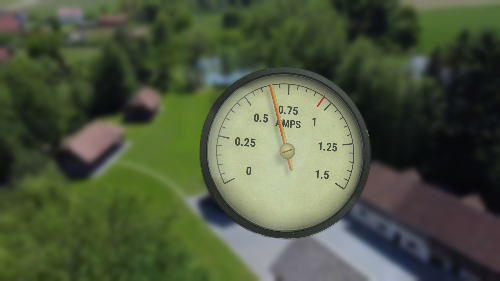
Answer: 0.65; A
